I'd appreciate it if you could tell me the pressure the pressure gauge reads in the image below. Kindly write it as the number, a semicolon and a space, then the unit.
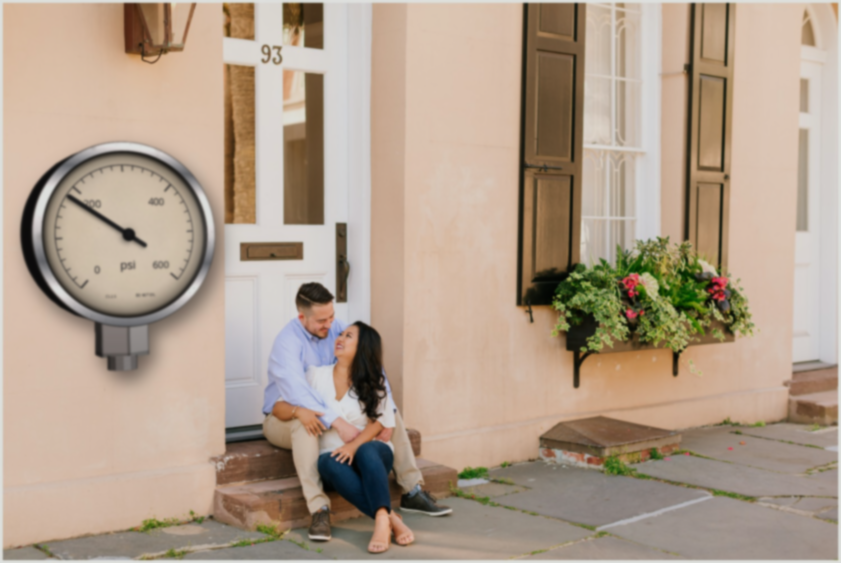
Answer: 180; psi
